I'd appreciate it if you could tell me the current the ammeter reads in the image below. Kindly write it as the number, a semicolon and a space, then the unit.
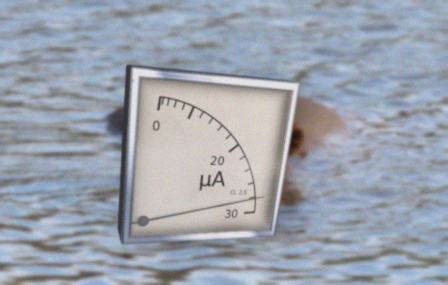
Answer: 28; µA
